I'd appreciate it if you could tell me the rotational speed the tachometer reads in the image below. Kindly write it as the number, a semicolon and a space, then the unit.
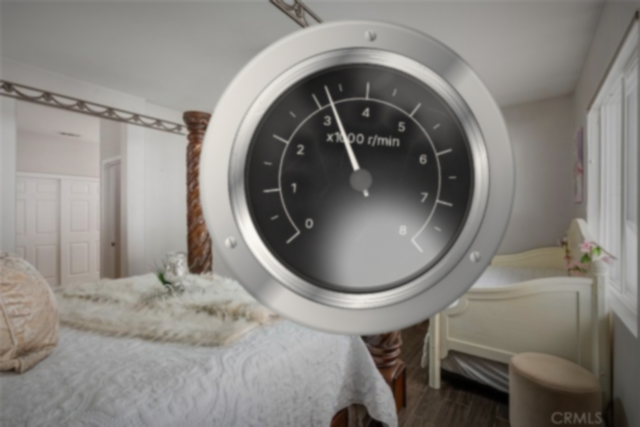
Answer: 3250; rpm
